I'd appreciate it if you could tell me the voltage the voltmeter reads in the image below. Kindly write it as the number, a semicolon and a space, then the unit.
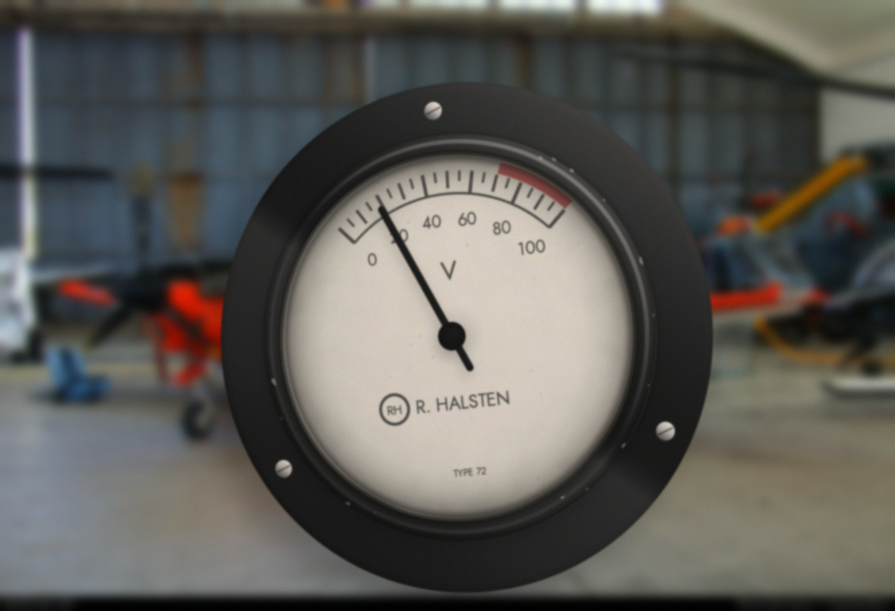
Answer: 20; V
